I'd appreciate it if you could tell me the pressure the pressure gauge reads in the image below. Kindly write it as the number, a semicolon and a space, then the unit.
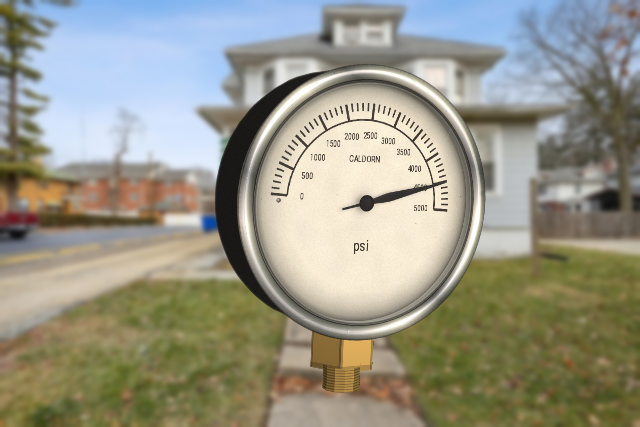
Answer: 4500; psi
